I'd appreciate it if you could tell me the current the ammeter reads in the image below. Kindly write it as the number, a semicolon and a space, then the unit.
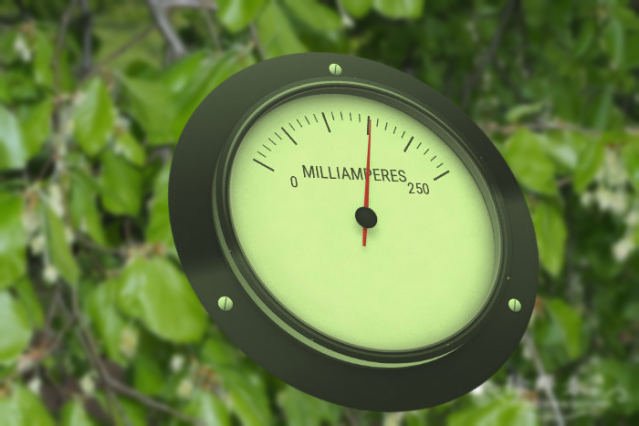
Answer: 150; mA
